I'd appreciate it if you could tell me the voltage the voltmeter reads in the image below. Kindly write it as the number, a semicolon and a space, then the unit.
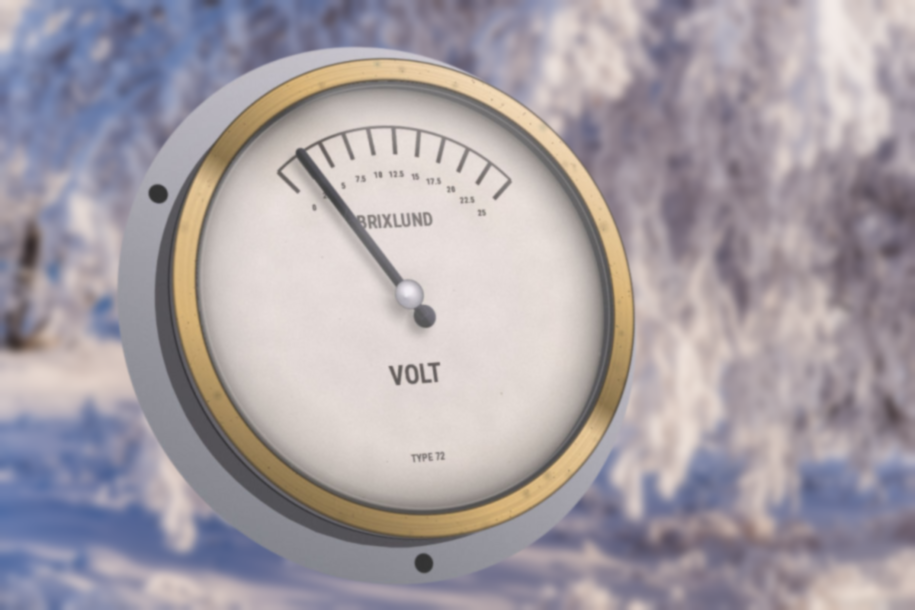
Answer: 2.5; V
